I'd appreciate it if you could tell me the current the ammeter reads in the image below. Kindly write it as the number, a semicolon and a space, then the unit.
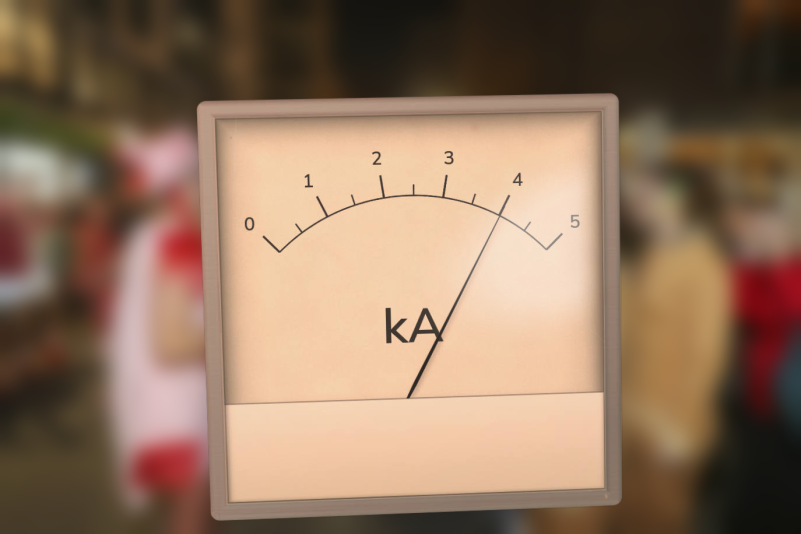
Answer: 4; kA
